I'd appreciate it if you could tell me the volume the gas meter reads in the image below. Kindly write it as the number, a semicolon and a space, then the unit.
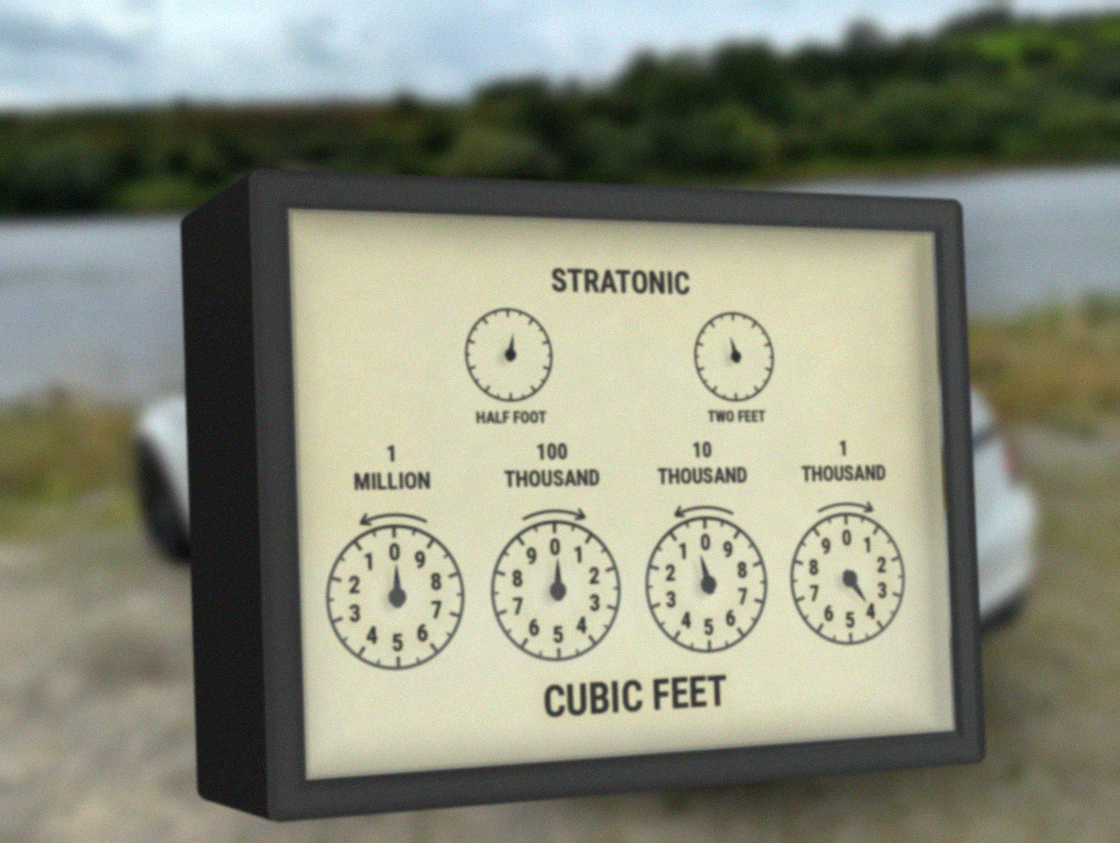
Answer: 400; ft³
